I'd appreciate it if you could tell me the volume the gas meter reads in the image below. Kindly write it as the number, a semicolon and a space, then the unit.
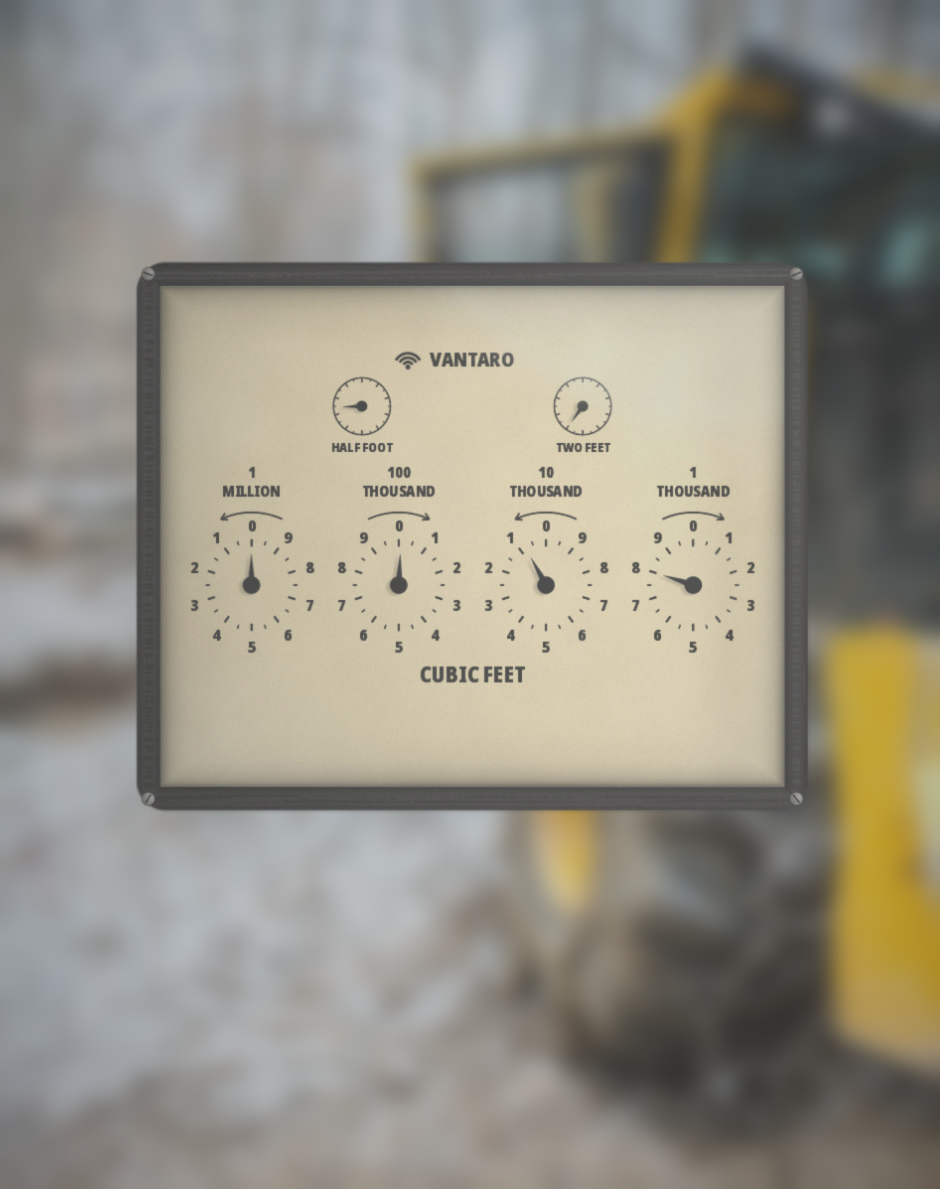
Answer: 800; ft³
